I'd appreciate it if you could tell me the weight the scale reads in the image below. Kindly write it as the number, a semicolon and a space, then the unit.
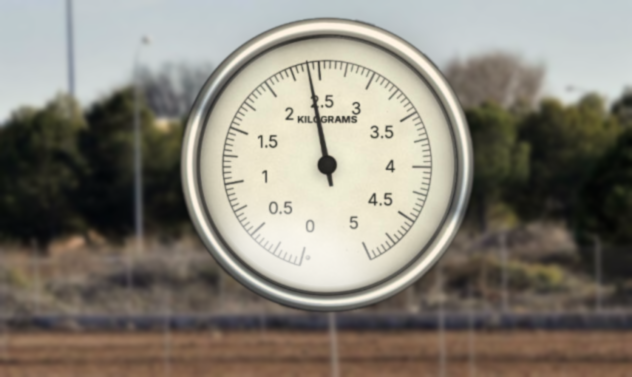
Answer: 2.4; kg
